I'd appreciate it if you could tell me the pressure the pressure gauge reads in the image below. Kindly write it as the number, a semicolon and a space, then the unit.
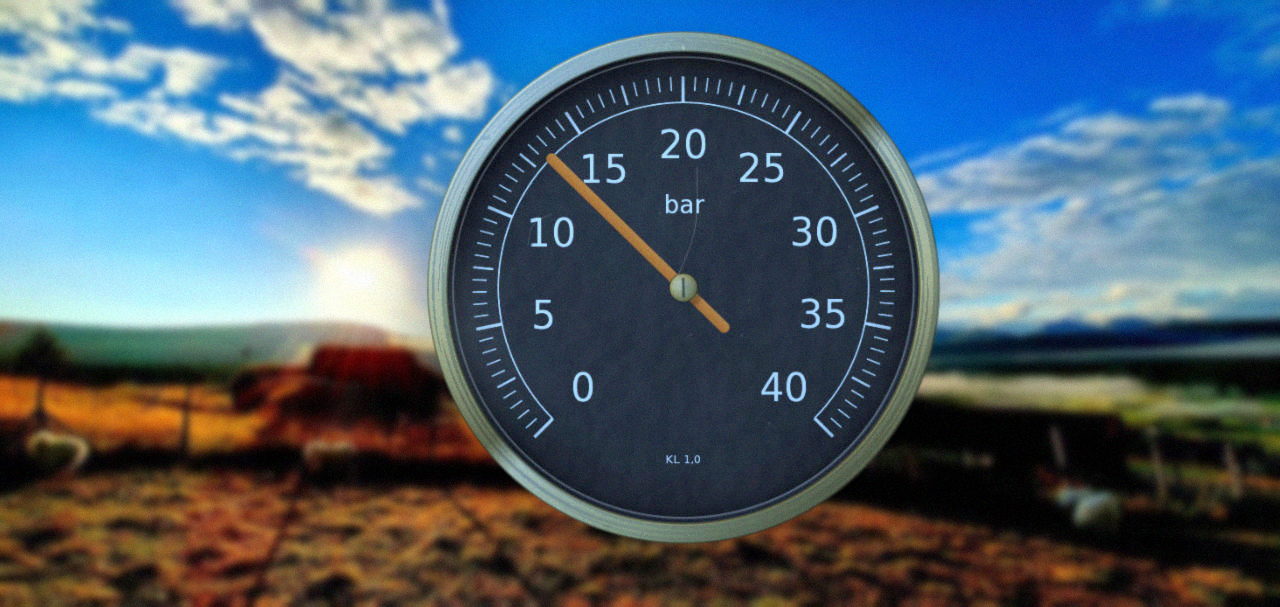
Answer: 13.25; bar
